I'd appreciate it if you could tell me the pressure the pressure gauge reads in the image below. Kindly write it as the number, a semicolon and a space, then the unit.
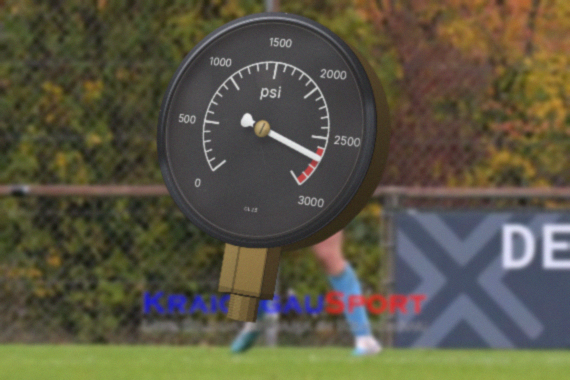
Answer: 2700; psi
